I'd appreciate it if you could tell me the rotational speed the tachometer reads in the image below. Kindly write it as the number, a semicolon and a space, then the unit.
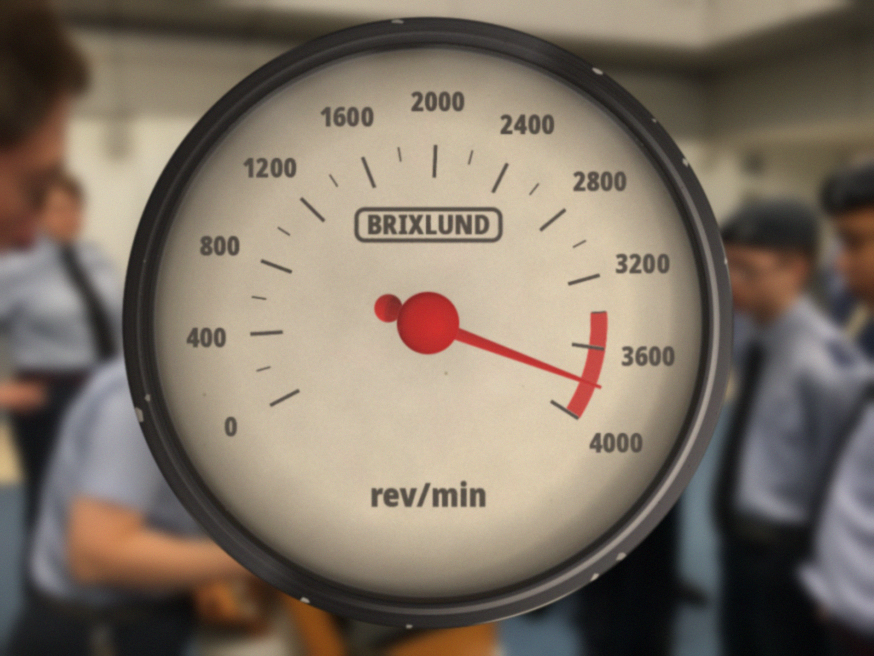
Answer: 3800; rpm
